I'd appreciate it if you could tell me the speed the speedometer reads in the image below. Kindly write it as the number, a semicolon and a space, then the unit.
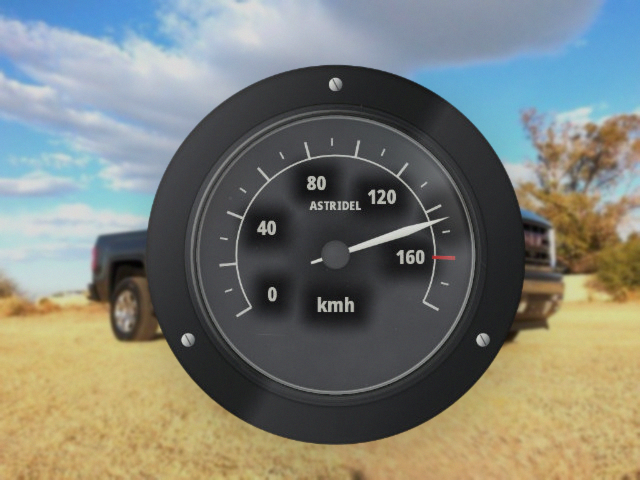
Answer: 145; km/h
